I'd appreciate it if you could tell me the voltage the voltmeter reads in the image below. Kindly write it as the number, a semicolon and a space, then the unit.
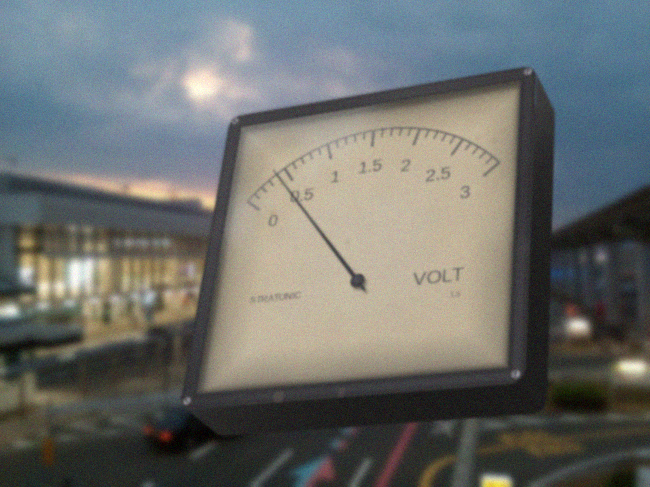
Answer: 0.4; V
